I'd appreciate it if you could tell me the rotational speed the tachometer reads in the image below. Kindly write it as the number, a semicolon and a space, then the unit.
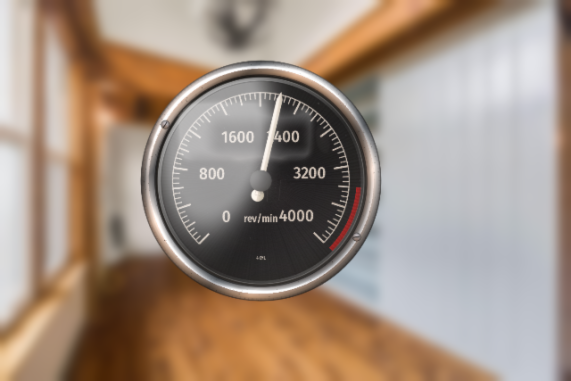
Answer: 2200; rpm
